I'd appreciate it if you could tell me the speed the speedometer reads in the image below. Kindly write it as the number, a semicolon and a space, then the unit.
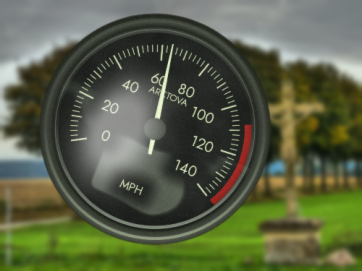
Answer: 64; mph
